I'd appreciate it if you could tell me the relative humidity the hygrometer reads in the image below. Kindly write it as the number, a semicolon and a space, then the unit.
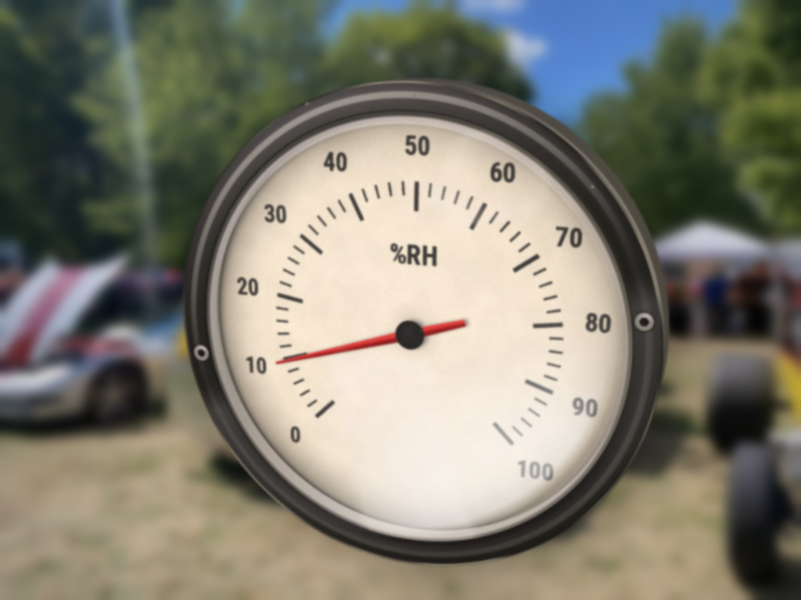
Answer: 10; %
